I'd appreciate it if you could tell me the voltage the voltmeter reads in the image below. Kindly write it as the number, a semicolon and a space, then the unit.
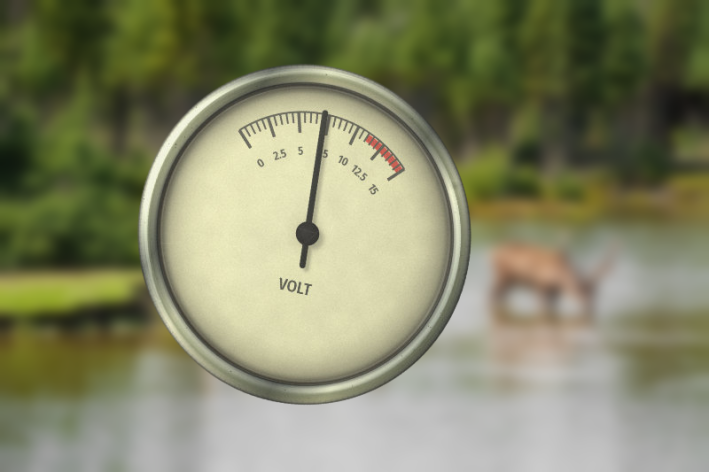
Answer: 7; V
